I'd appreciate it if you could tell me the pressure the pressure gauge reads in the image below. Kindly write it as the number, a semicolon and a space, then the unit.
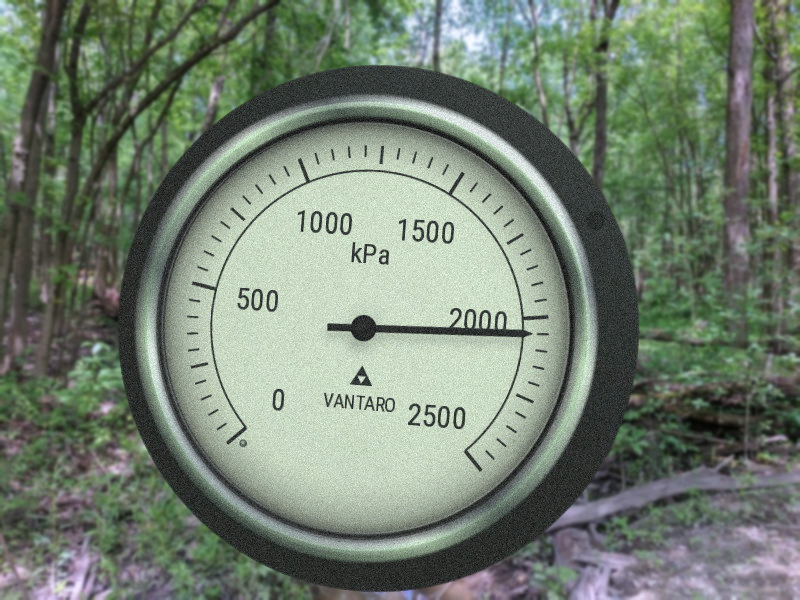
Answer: 2050; kPa
